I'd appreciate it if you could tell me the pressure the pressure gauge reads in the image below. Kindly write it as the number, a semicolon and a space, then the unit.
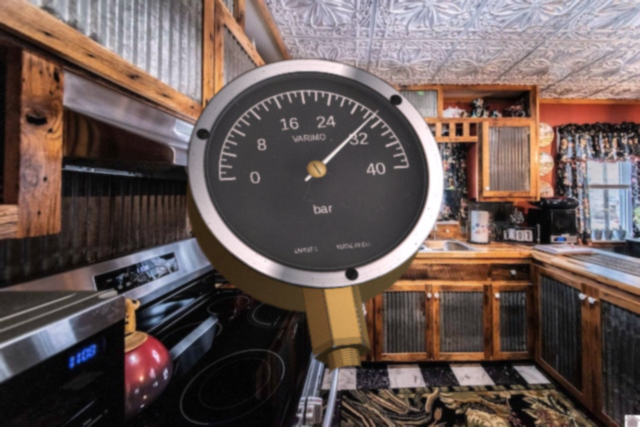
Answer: 31; bar
